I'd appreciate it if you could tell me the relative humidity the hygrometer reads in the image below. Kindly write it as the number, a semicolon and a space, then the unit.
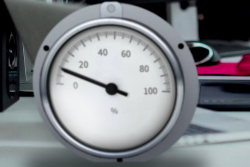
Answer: 10; %
